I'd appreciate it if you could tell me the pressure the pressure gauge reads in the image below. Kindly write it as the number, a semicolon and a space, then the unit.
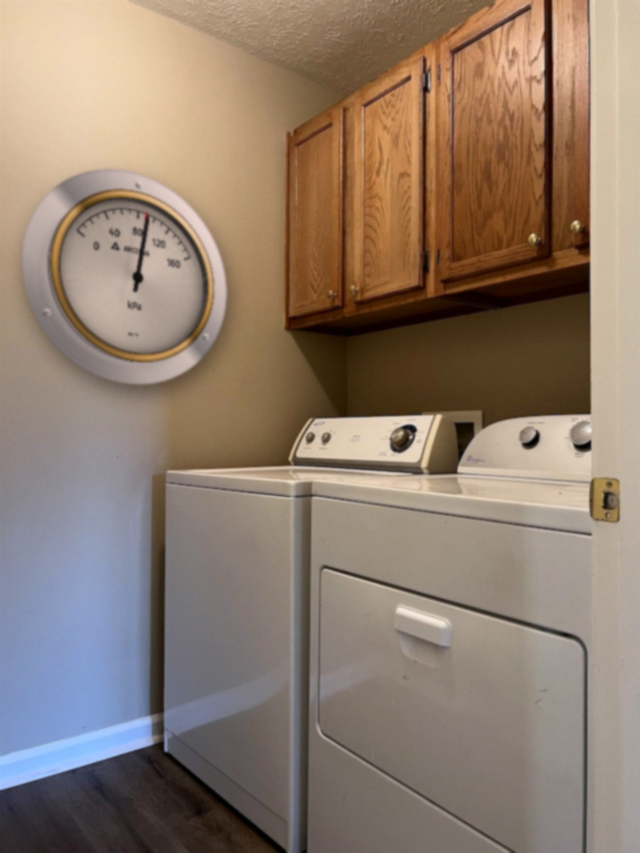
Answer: 90; kPa
